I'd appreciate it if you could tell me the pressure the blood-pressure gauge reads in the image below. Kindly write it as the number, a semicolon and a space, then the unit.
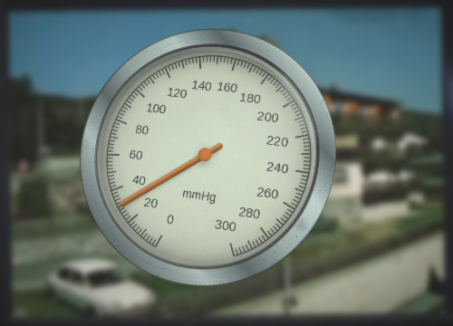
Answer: 30; mmHg
